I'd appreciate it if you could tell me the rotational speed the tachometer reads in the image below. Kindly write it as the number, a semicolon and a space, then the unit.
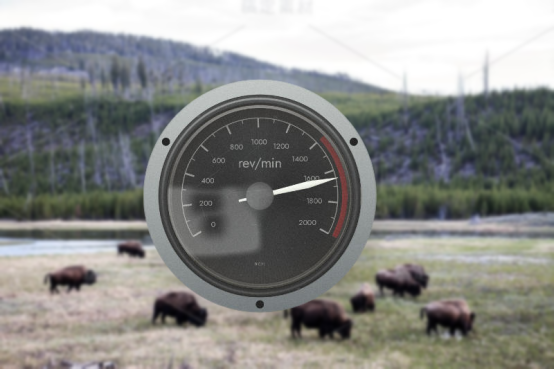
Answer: 1650; rpm
